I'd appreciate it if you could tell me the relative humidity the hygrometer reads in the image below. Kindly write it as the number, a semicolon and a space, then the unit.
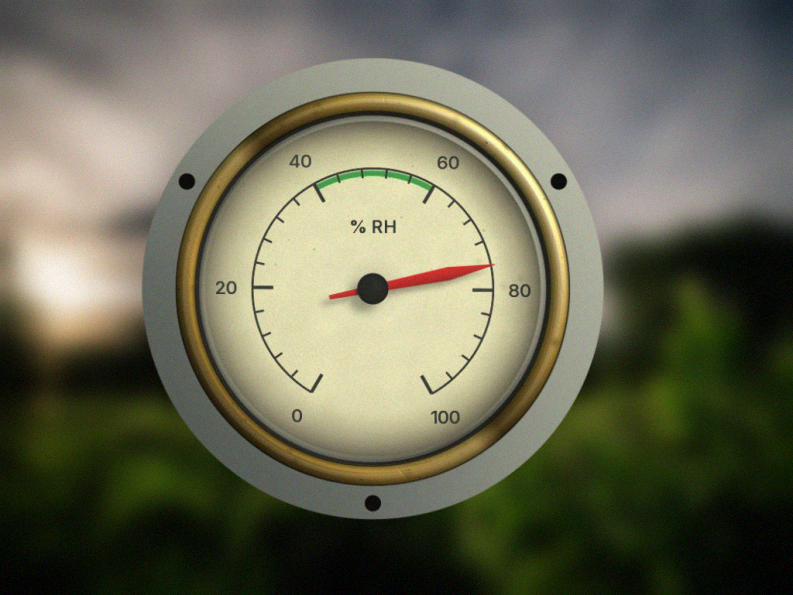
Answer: 76; %
